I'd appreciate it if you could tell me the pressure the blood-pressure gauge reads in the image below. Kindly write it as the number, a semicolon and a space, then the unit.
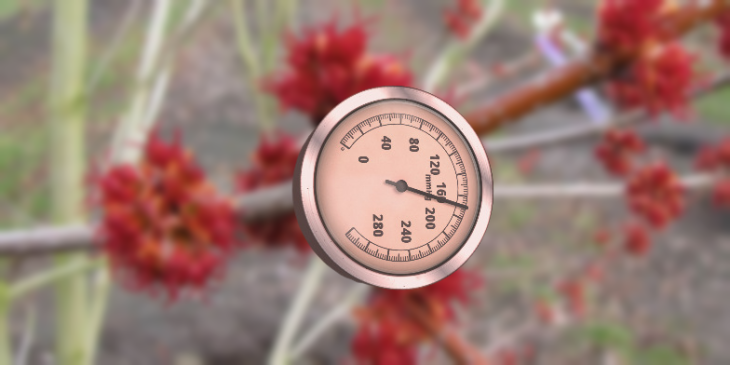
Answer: 170; mmHg
